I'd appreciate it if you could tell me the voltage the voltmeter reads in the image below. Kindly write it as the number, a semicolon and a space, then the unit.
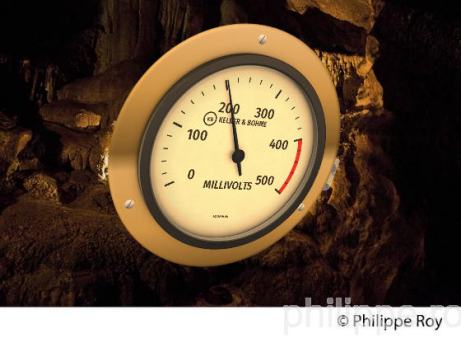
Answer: 200; mV
